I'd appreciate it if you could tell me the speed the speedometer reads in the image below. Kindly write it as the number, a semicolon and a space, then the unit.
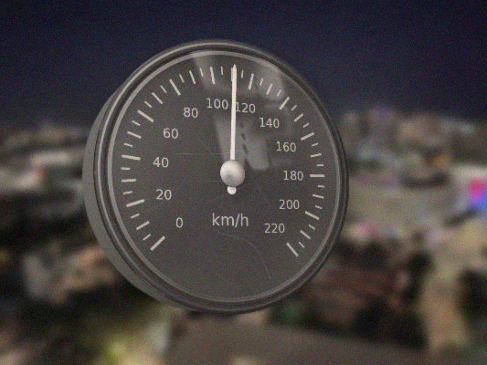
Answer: 110; km/h
